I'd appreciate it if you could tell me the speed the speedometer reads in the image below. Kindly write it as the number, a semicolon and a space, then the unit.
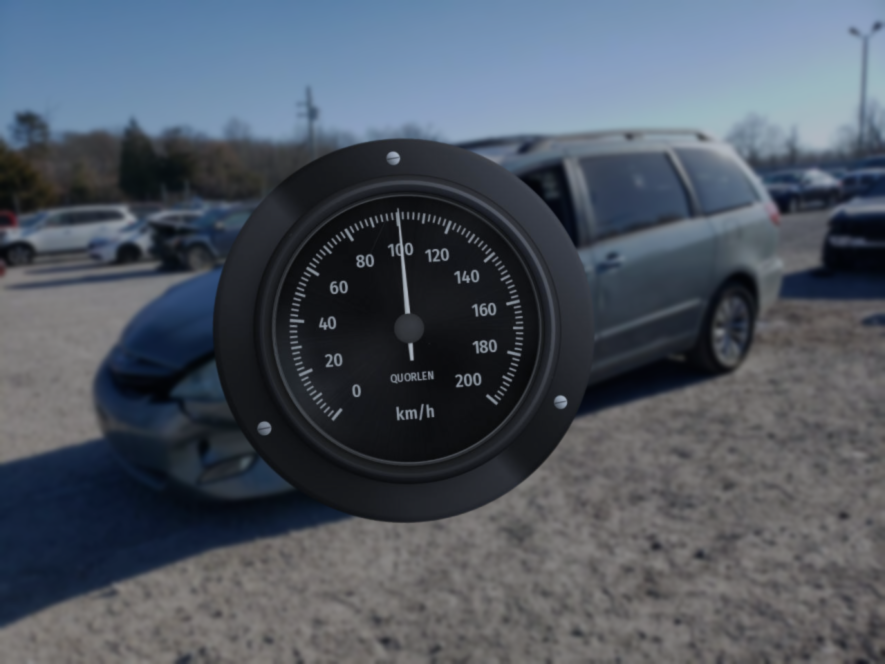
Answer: 100; km/h
